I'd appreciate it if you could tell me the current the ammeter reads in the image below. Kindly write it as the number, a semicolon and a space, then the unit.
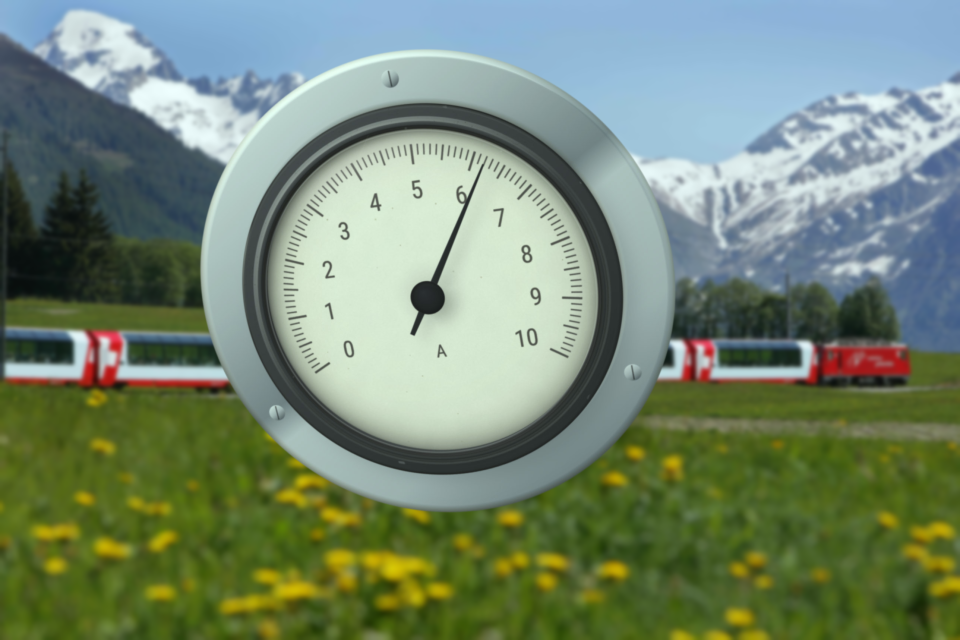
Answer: 6.2; A
